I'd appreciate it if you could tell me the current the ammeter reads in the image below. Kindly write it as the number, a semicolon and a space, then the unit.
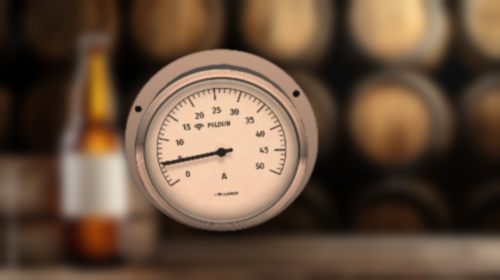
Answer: 5; A
